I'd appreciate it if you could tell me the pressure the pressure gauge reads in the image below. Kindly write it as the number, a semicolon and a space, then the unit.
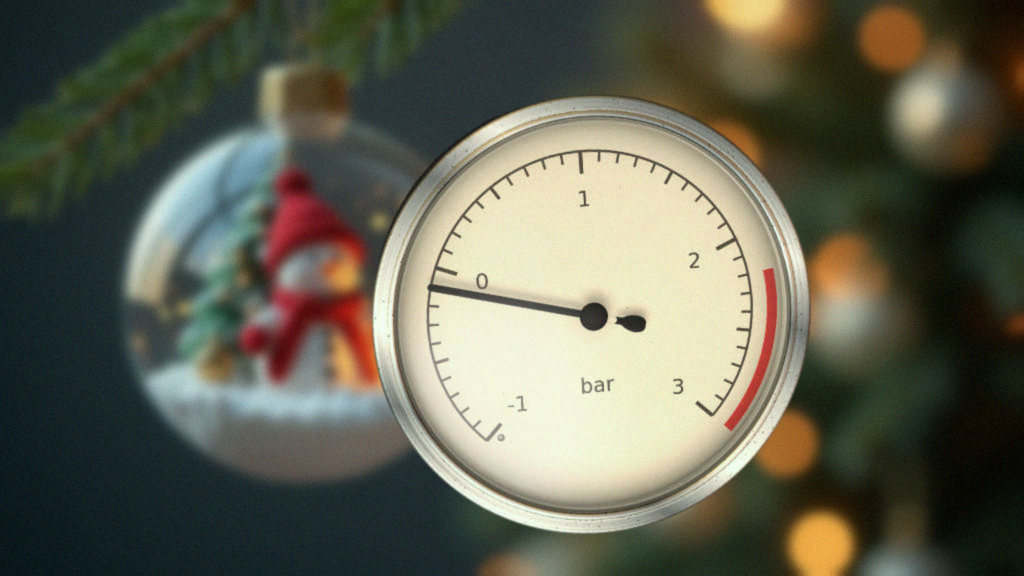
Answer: -0.1; bar
